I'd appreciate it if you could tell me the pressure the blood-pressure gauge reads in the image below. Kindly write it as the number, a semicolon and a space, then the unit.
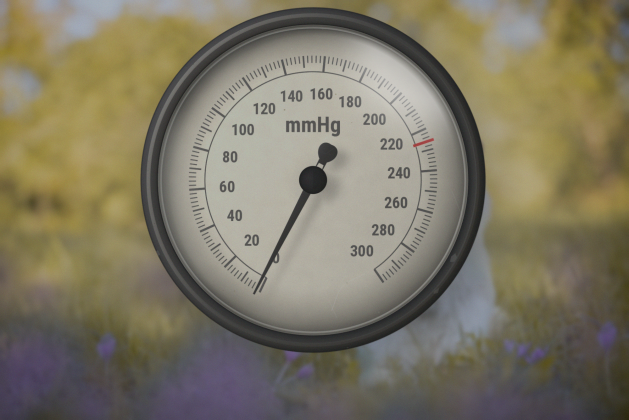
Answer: 2; mmHg
